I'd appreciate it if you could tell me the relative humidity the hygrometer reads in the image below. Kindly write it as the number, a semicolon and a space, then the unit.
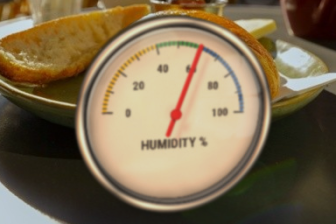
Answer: 60; %
